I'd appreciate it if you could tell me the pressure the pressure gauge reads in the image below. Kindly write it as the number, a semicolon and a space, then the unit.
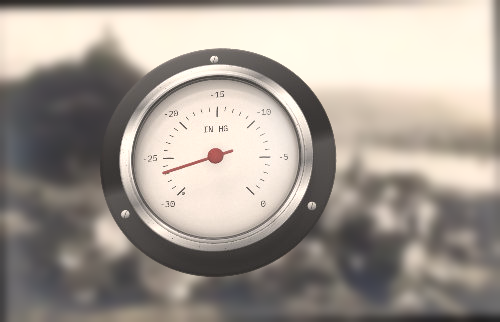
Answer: -27; inHg
